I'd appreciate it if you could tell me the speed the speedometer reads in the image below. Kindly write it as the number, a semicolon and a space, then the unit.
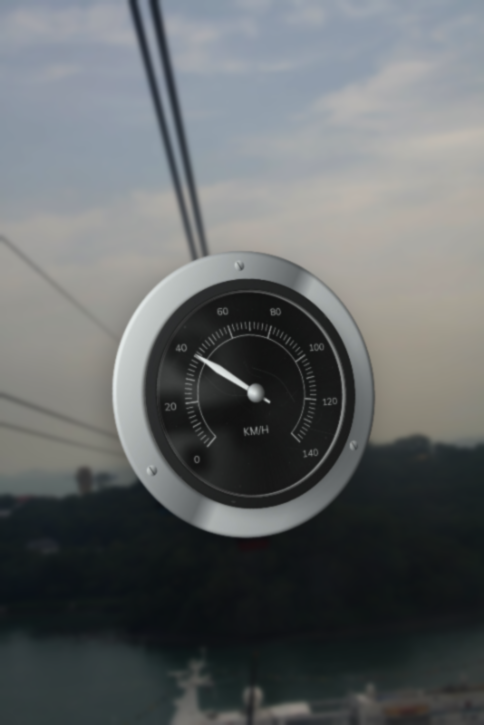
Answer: 40; km/h
